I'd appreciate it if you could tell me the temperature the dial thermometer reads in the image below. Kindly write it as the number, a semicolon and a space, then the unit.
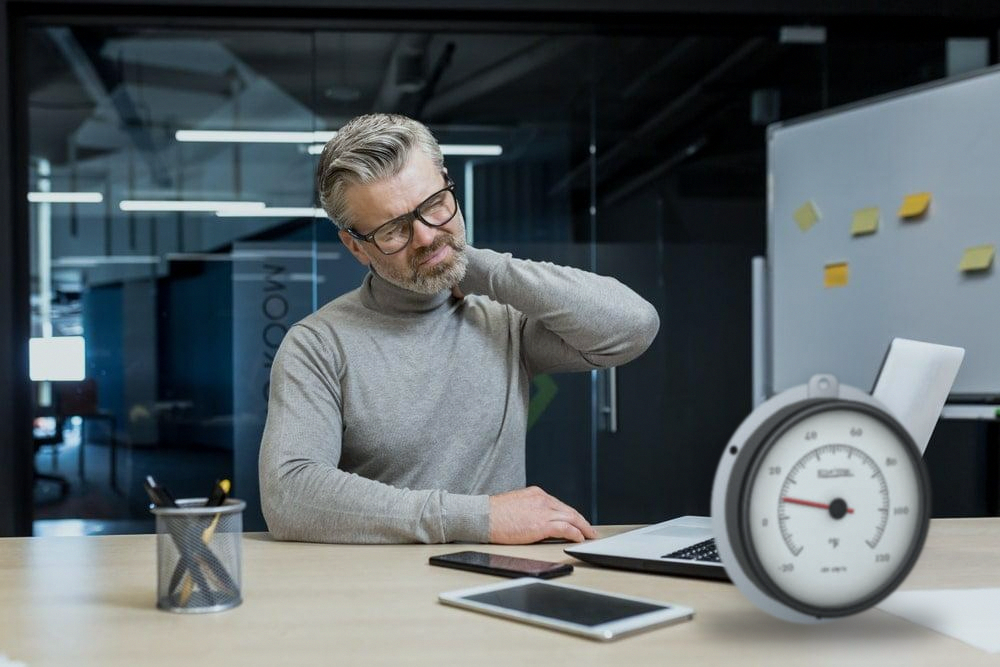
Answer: 10; °F
